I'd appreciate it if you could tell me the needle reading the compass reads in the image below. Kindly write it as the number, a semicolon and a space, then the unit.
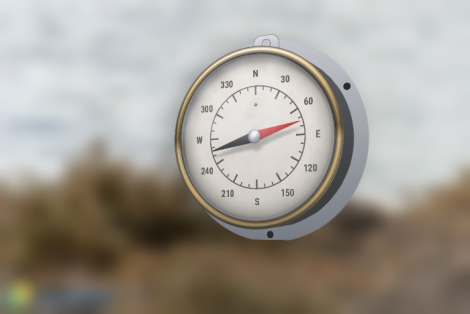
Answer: 75; °
